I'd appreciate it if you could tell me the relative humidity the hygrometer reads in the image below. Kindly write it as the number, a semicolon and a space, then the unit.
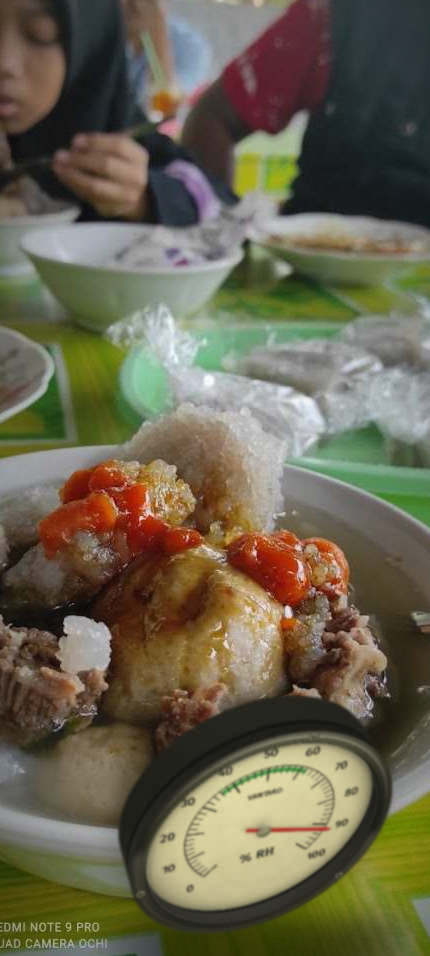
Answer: 90; %
